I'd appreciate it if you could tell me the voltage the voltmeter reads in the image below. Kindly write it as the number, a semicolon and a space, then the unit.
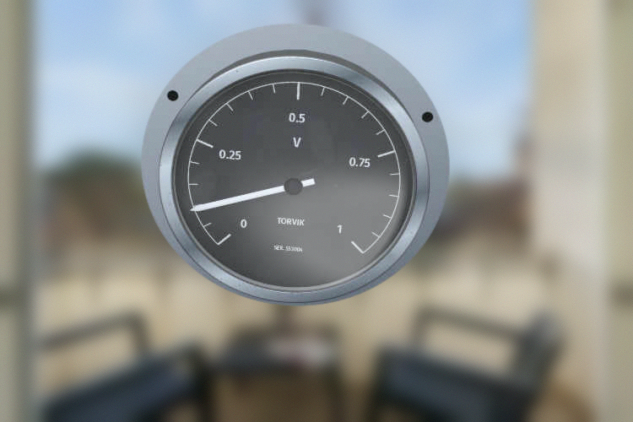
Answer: 0.1; V
